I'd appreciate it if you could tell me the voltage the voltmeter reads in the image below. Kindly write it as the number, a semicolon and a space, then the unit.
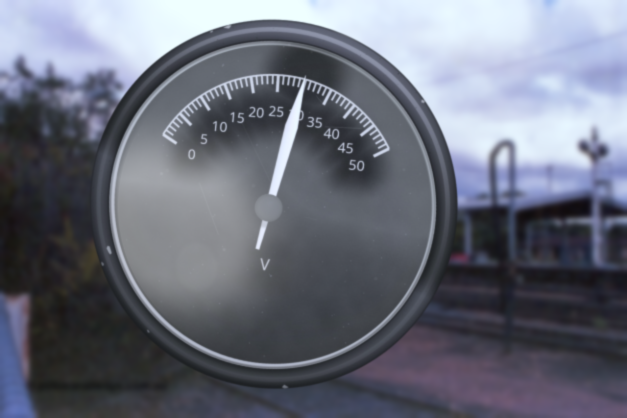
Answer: 30; V
